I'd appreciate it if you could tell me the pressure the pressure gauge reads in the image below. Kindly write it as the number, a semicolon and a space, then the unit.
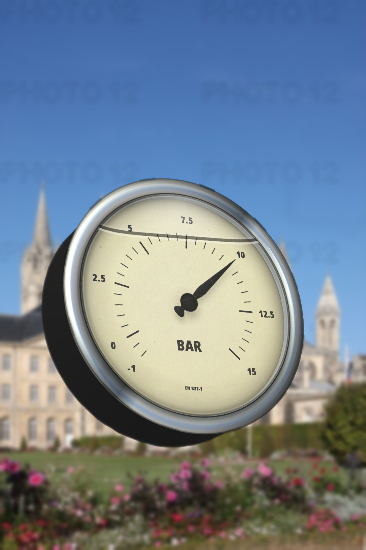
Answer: 10; bar
